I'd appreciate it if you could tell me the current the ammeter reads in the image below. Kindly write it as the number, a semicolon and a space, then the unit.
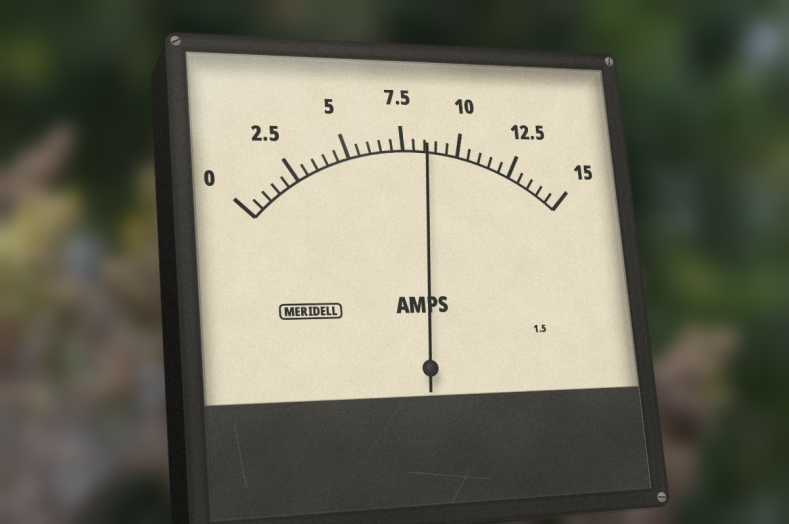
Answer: 8.5; A
